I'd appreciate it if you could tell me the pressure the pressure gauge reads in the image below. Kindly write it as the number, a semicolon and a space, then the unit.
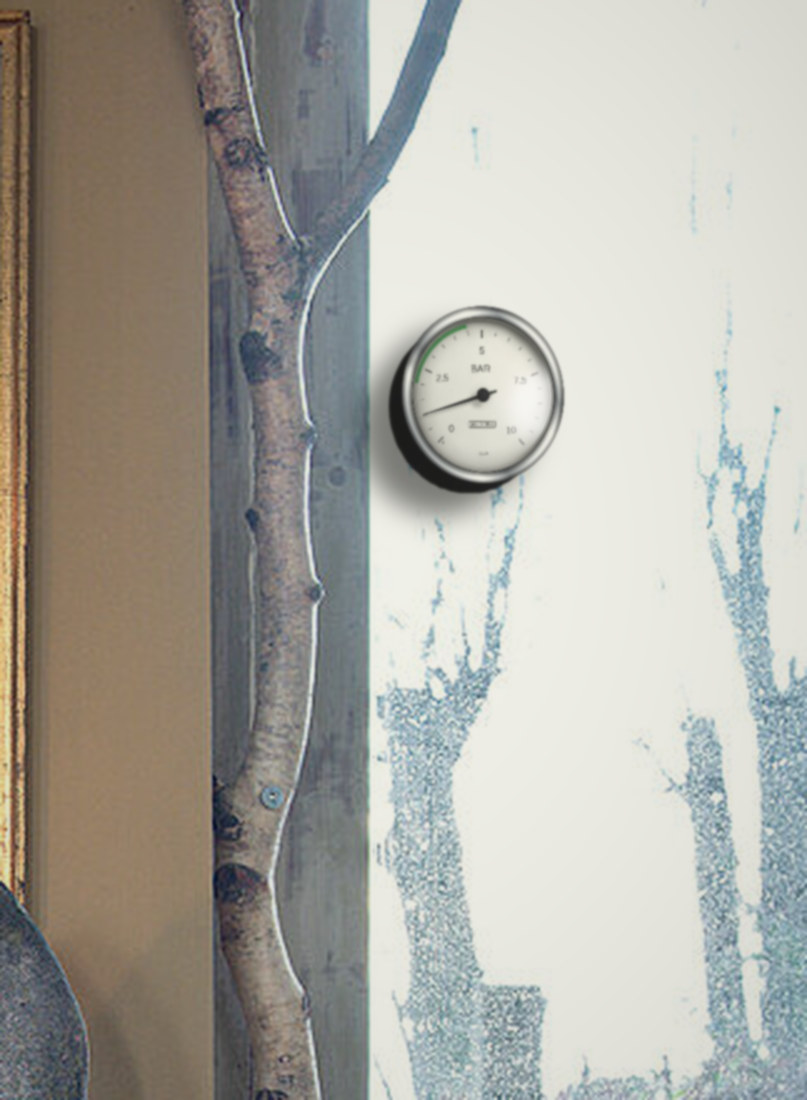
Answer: 1; bar
